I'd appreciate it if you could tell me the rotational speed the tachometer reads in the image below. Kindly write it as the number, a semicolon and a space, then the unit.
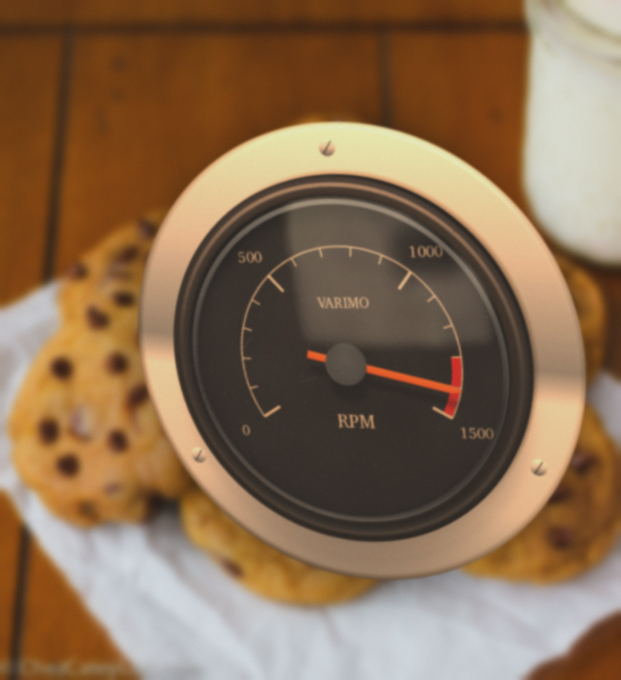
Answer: 1400; rpm
